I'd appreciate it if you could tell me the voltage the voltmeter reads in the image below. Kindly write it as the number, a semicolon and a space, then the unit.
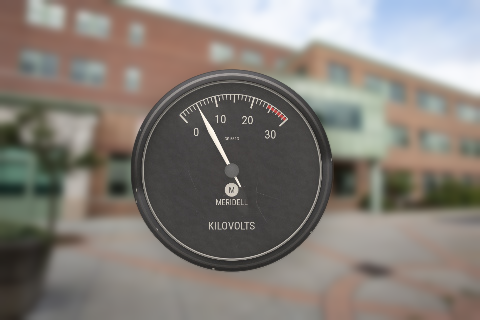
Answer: 5; kV
